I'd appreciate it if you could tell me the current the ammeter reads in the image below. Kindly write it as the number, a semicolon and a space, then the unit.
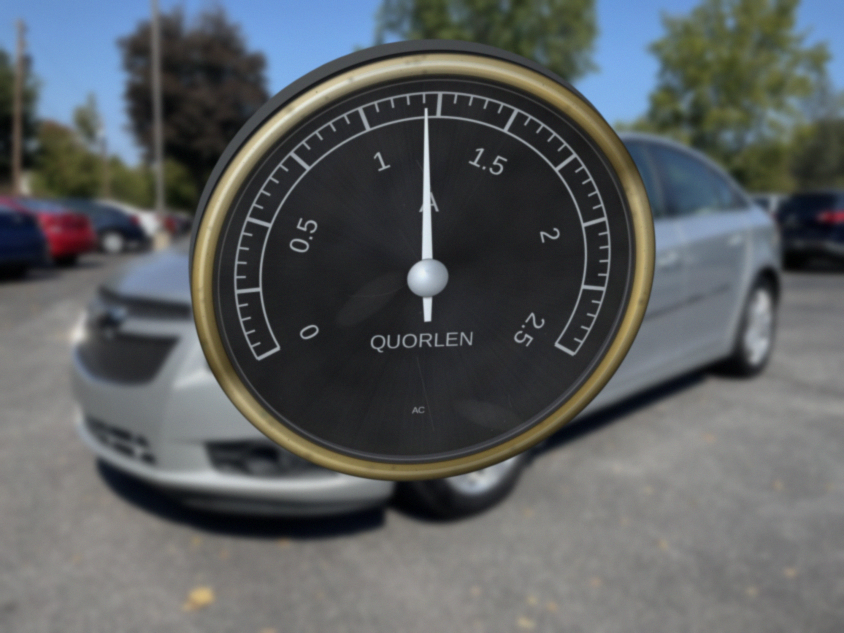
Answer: 1.2; A
